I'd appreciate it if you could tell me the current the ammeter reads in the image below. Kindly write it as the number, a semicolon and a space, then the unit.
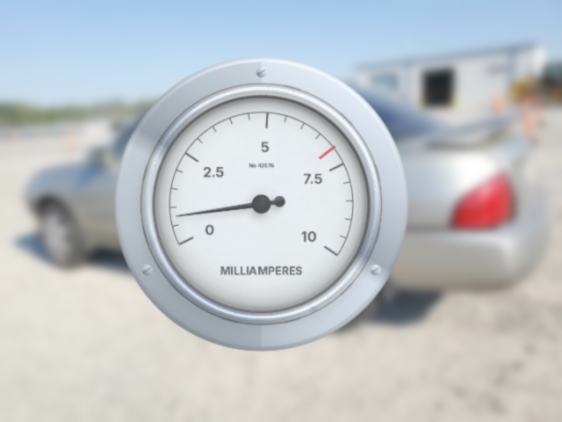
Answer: 0.75; mA
